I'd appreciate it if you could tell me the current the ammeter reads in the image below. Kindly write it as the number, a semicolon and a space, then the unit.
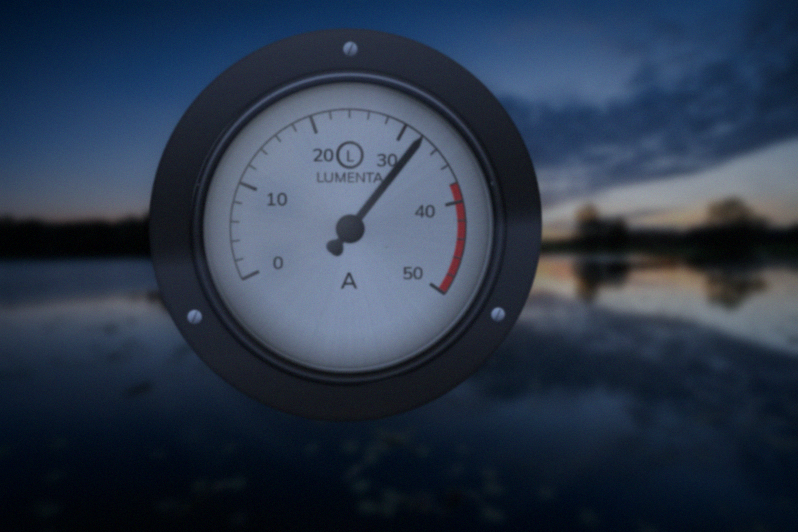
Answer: 32; A
